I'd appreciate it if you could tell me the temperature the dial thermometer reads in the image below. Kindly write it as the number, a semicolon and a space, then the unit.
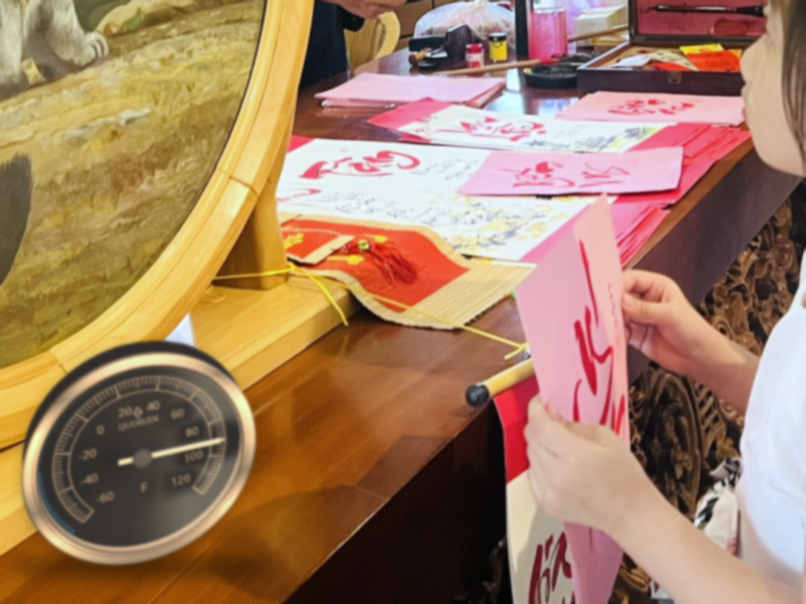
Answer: 90; °F
